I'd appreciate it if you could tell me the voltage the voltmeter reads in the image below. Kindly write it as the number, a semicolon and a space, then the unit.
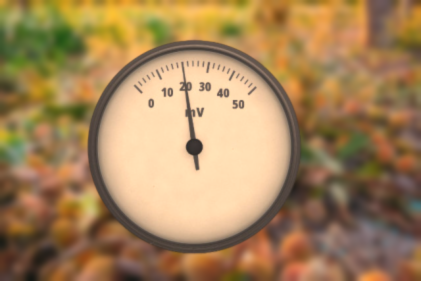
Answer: 20; mV
